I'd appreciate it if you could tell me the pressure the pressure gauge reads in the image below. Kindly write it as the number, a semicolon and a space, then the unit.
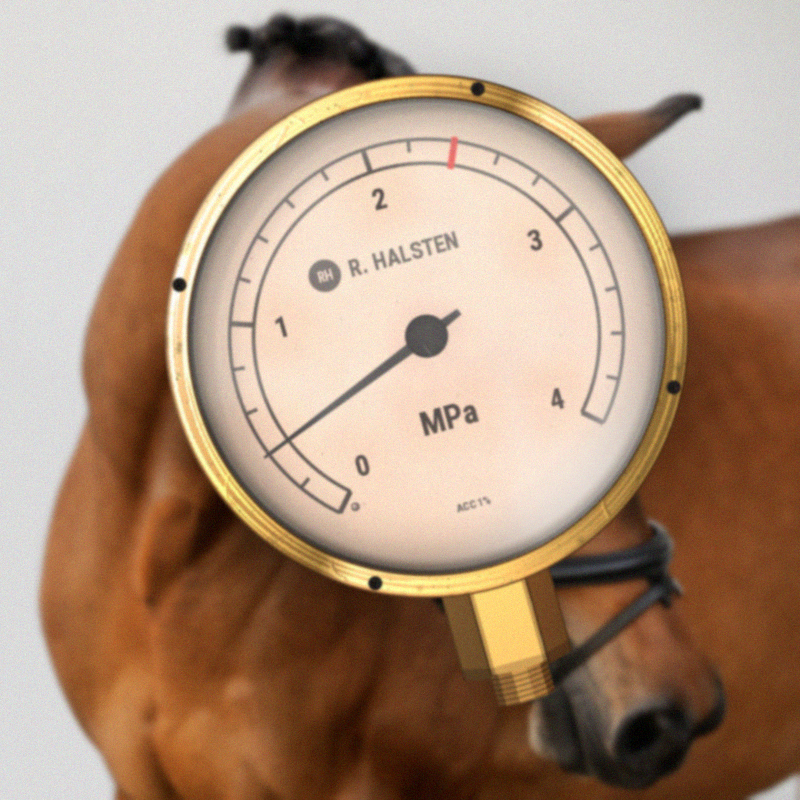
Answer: 0.4; MPa
